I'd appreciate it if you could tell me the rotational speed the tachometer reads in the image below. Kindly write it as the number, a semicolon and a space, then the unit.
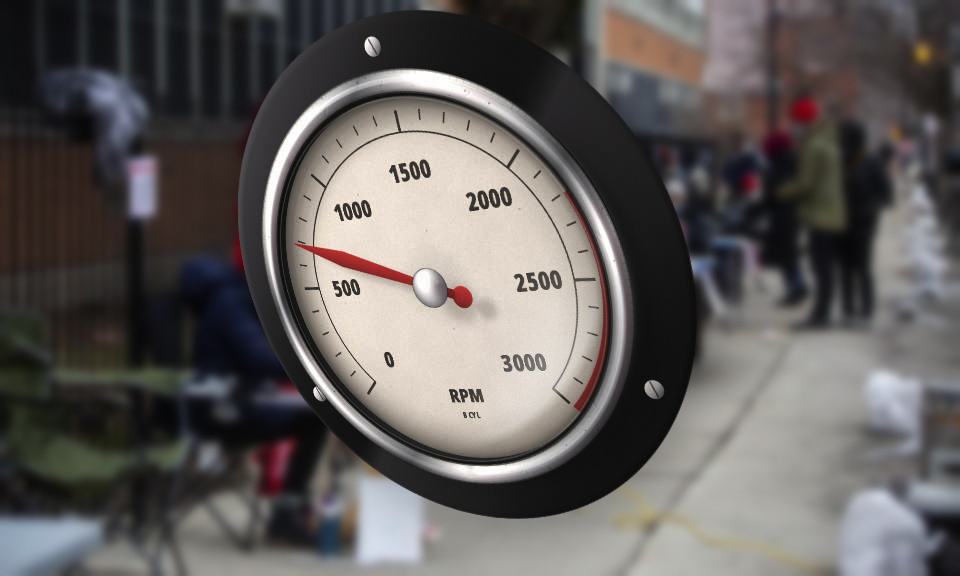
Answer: 700; rpm
